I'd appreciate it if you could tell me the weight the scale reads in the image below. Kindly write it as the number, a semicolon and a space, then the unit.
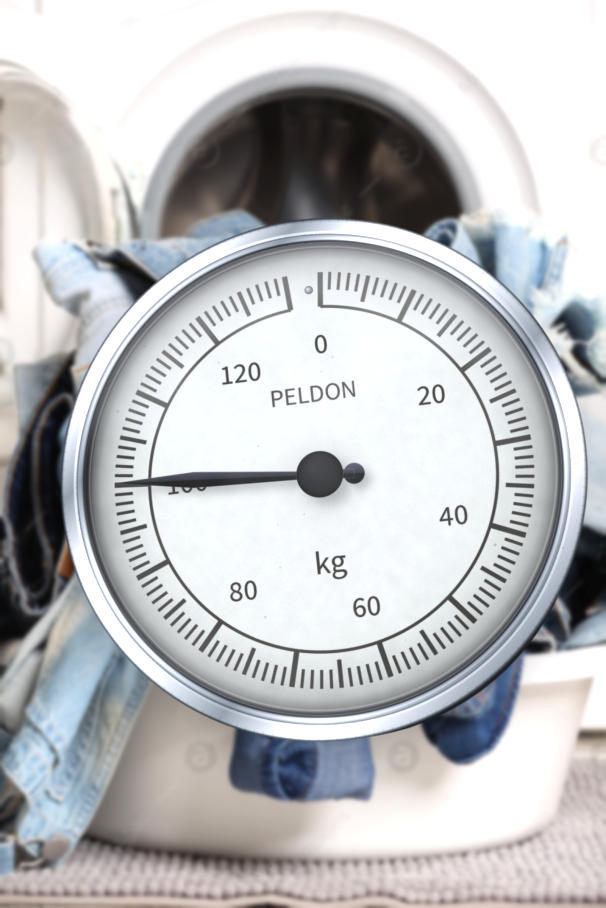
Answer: 100; kg
